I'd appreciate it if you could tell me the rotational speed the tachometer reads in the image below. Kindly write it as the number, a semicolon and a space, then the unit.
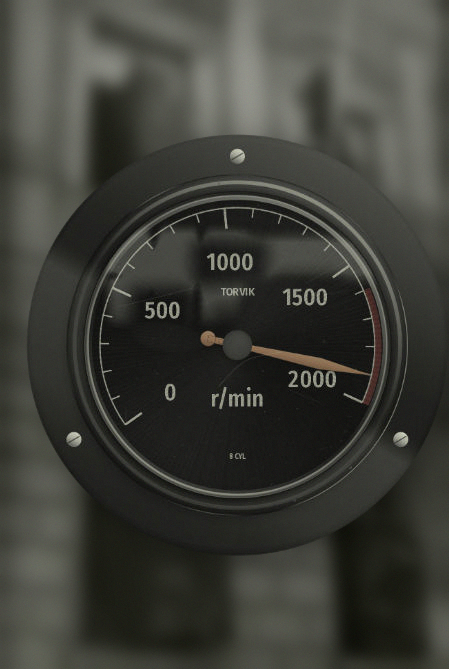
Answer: 1900; rpm
